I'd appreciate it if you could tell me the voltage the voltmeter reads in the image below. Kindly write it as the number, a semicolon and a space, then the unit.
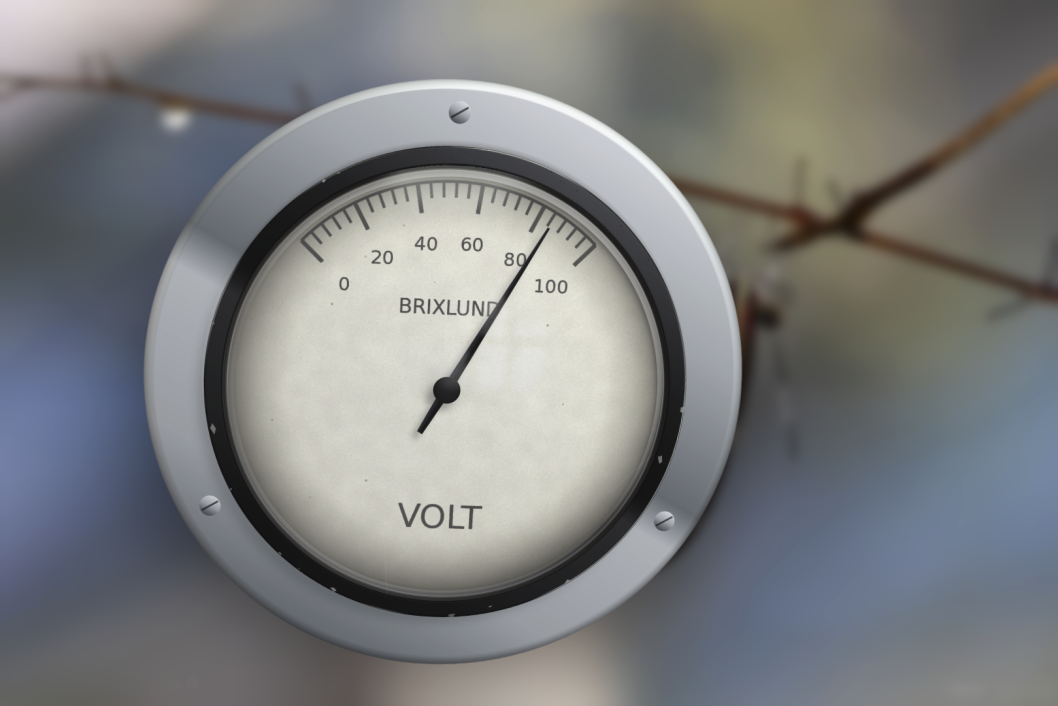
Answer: 84; V
